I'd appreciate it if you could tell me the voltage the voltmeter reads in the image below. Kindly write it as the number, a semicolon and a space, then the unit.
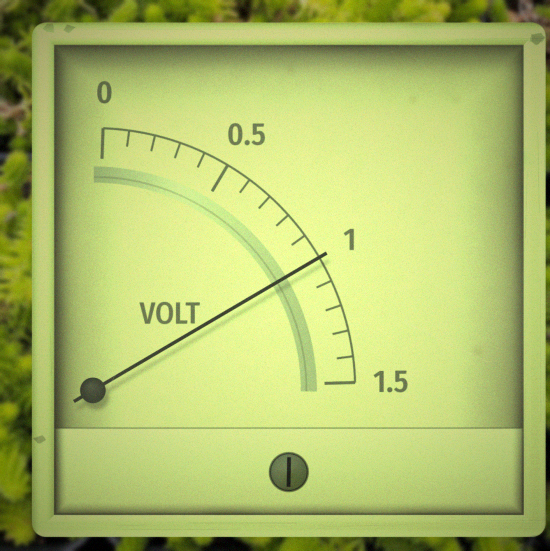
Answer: 1; V
